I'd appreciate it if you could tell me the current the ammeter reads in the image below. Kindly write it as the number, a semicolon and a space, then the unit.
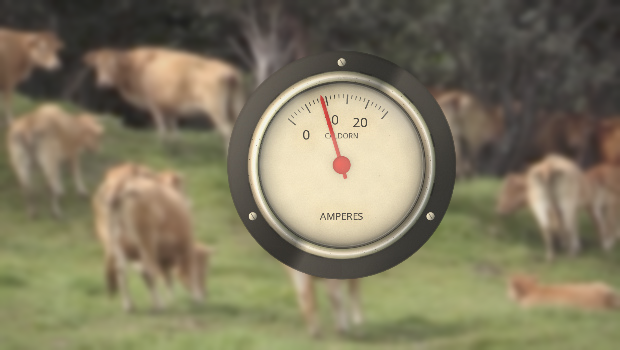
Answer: 9; A
